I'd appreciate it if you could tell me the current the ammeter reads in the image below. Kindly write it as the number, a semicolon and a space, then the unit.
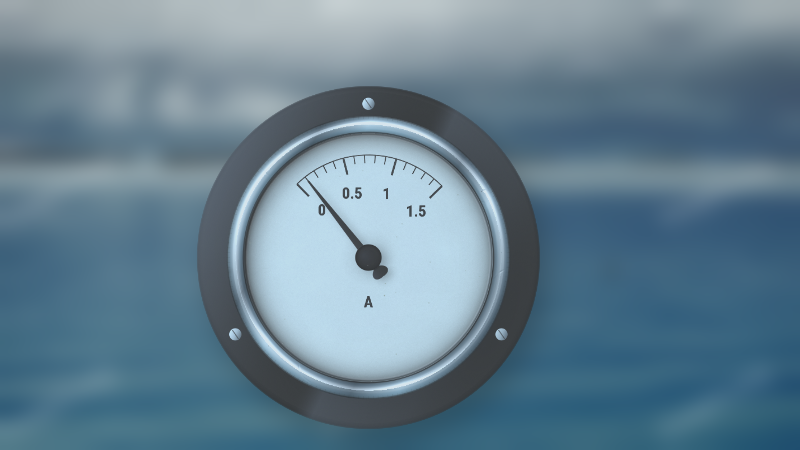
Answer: 0.1; A
